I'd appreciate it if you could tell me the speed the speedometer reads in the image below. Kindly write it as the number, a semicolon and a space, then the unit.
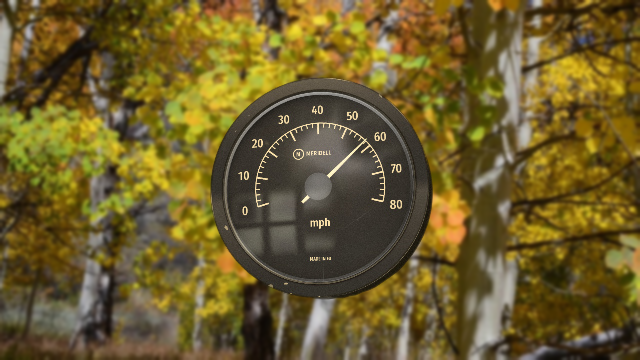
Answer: 58; mph
